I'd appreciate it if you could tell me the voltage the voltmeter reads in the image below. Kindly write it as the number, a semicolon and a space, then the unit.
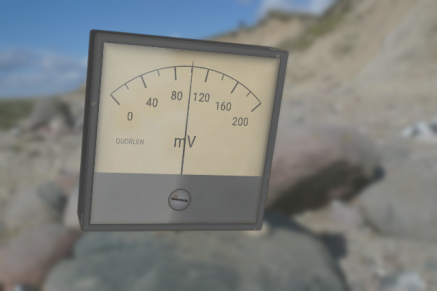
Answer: 100; mV
